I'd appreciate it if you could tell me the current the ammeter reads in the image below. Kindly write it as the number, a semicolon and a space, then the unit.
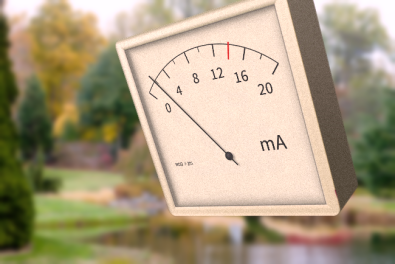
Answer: 2; mA
